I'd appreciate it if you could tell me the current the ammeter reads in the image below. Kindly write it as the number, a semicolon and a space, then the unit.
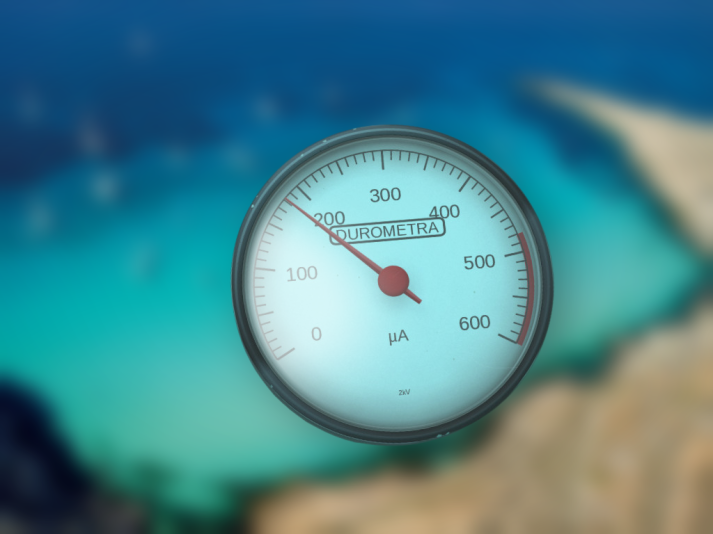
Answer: 180; µA
